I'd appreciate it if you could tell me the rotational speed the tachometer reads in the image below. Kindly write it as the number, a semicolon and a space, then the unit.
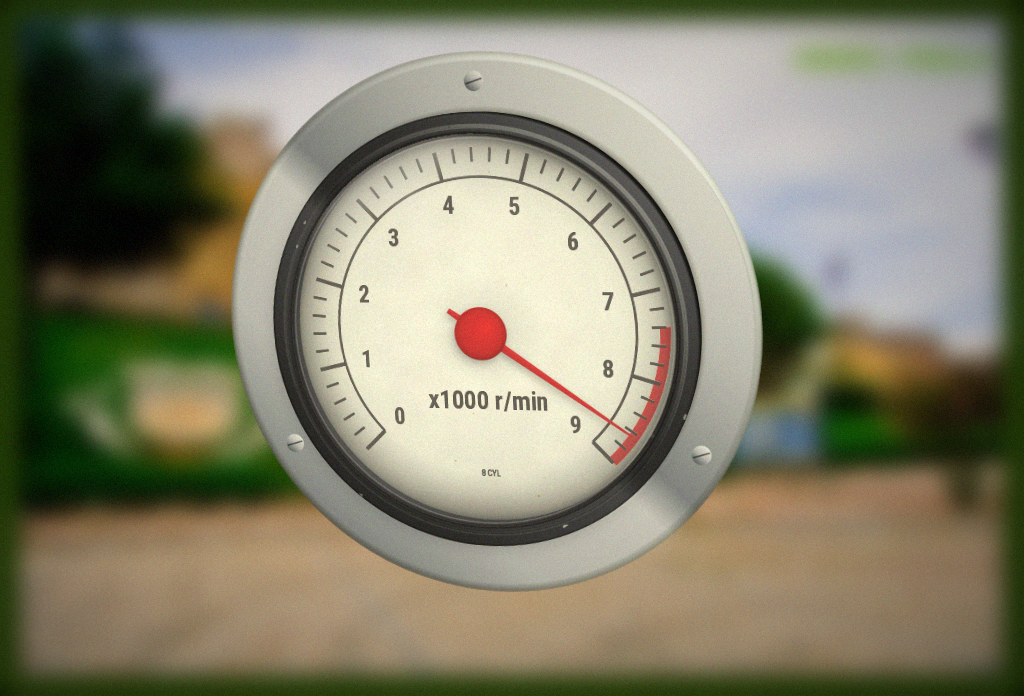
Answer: 8600; rpm
